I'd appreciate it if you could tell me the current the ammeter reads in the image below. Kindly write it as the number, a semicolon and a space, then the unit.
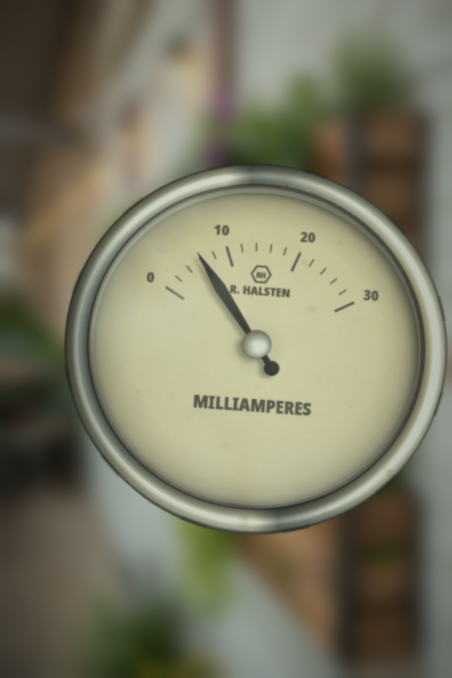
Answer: 6; mA
